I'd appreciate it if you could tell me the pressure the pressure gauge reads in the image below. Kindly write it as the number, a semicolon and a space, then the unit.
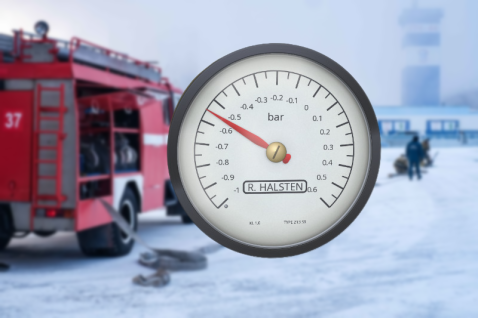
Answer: -0.55; bar
